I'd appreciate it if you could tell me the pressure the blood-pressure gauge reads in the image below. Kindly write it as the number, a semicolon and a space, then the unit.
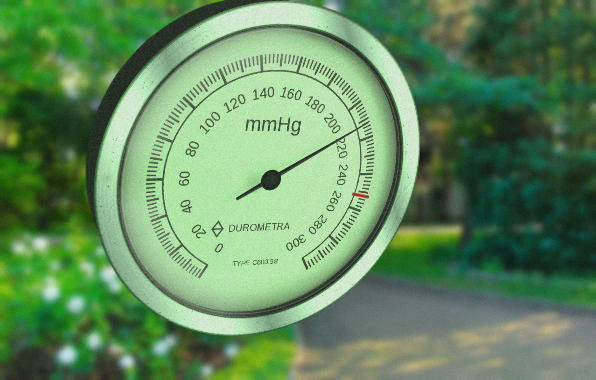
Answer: 210; mmHg
